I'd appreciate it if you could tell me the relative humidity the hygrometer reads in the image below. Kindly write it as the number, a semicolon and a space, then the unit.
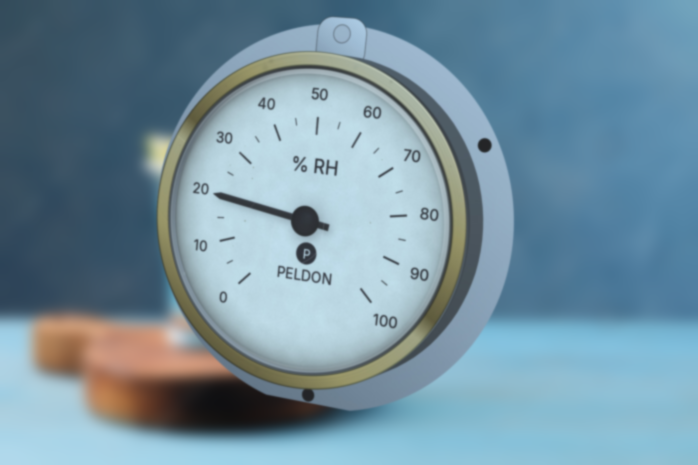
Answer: 20; %
